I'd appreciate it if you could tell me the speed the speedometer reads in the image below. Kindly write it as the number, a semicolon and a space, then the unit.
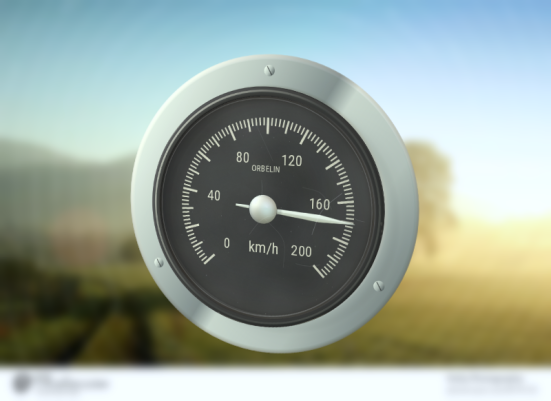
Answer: 170; km/h
